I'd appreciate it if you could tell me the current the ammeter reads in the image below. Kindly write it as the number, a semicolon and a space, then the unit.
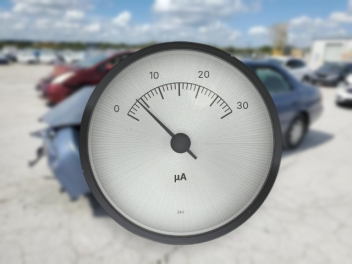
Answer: 4; µA
